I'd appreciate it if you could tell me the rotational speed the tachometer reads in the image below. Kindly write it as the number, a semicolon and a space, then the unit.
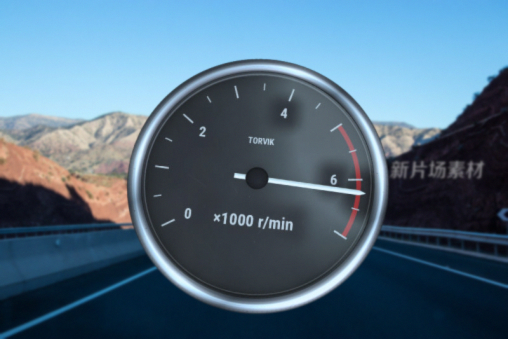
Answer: 6250; rpm
